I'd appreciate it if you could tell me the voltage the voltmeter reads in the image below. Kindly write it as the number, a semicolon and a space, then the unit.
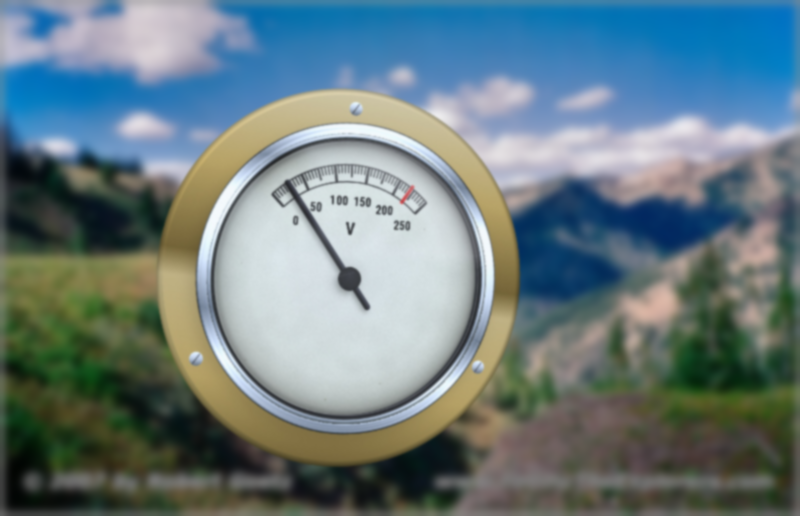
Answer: 25; V
